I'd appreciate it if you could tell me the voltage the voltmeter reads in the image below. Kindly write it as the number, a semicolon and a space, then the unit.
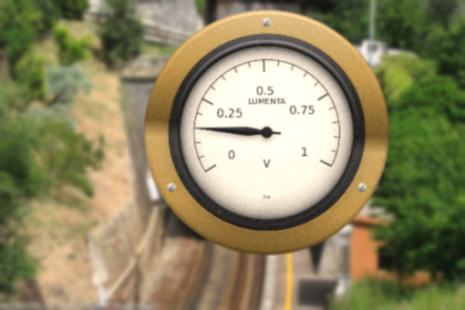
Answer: 0.15; V
